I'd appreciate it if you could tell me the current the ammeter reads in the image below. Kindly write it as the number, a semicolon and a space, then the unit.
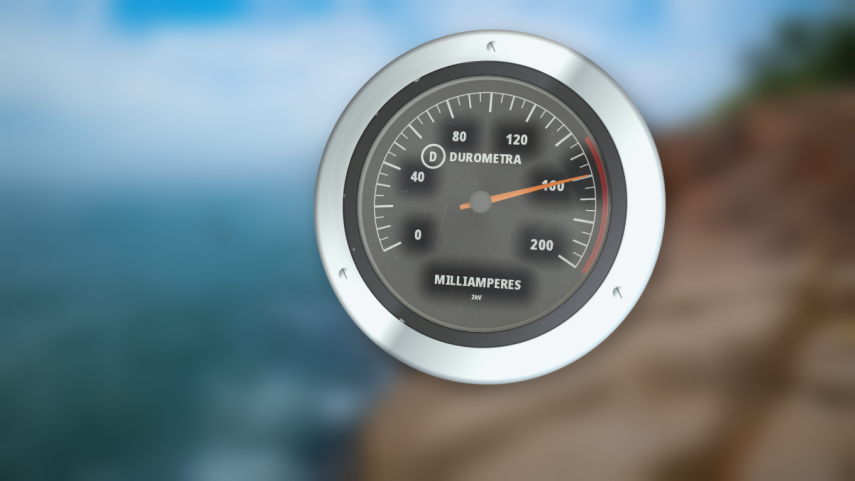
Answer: 160; mA
